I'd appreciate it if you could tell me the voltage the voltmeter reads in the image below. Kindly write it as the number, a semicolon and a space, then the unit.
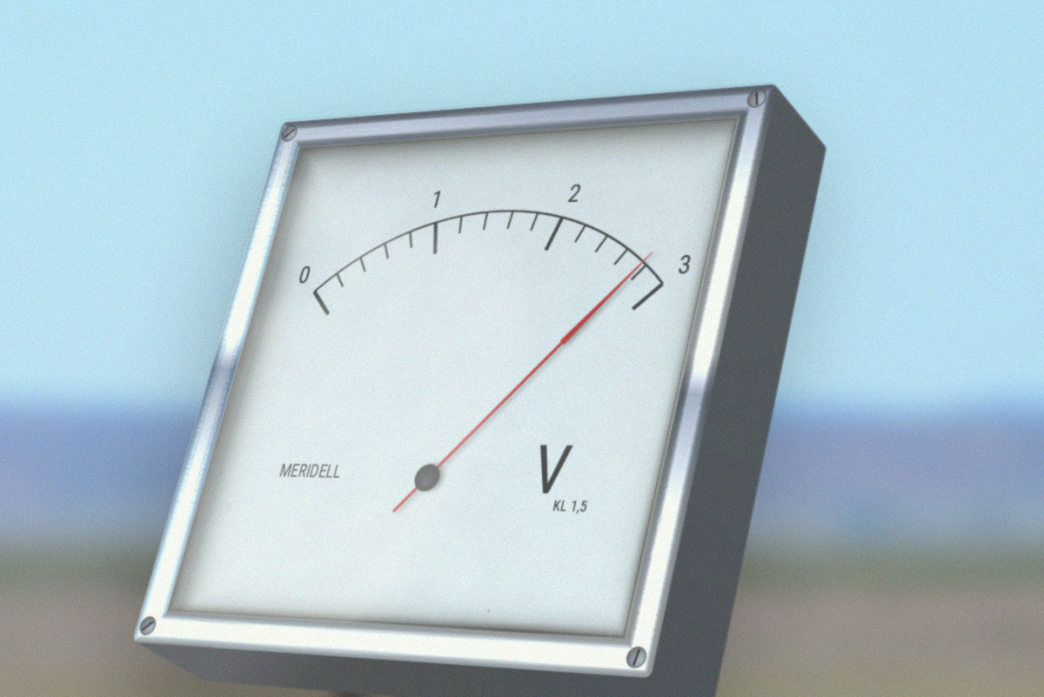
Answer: 2.8; V
